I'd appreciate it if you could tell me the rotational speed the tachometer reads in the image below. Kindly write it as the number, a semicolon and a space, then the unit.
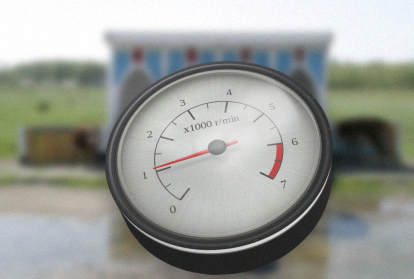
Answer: 1000; rpm
